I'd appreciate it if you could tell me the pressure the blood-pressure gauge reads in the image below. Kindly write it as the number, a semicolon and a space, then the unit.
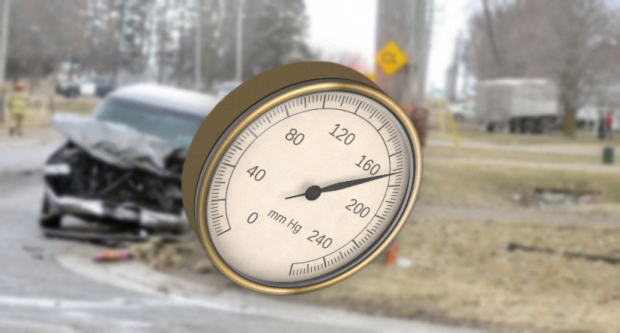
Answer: 170; mmHg
